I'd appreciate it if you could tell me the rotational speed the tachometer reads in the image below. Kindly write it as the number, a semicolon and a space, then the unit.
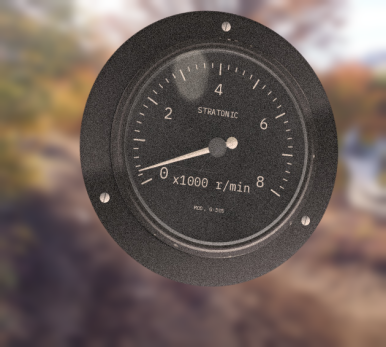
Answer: 300; rpm
